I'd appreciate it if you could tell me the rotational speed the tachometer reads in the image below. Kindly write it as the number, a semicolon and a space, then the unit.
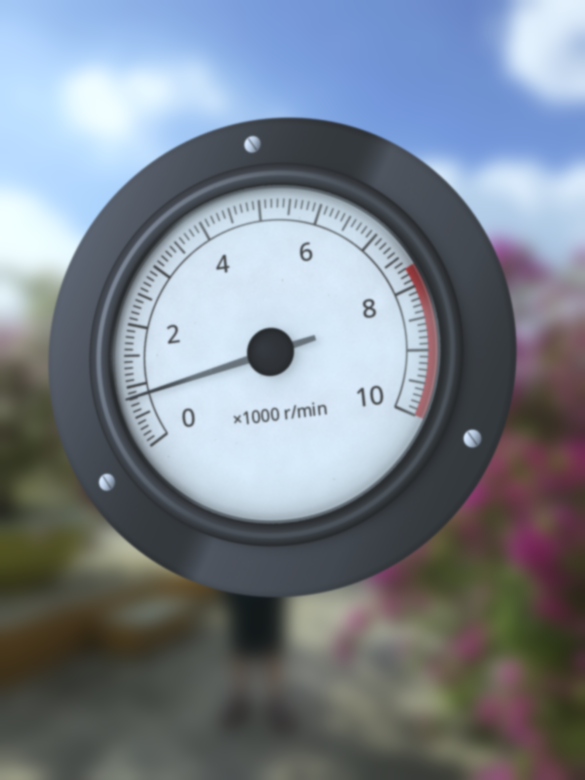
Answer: 800; rpm
